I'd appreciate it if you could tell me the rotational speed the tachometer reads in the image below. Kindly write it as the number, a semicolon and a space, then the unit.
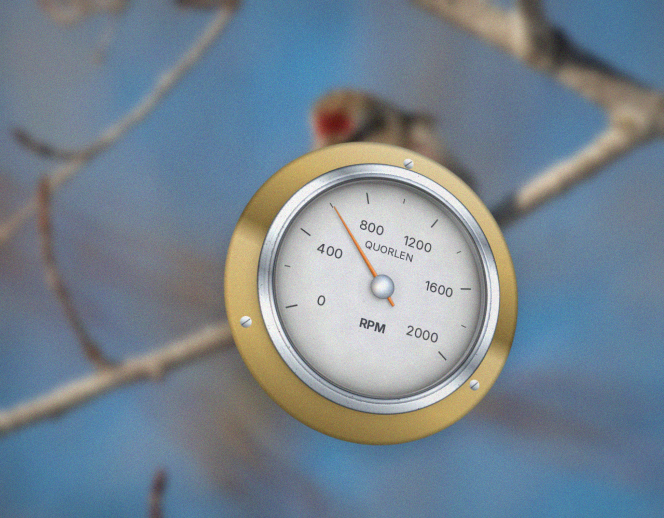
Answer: 600; rpm
